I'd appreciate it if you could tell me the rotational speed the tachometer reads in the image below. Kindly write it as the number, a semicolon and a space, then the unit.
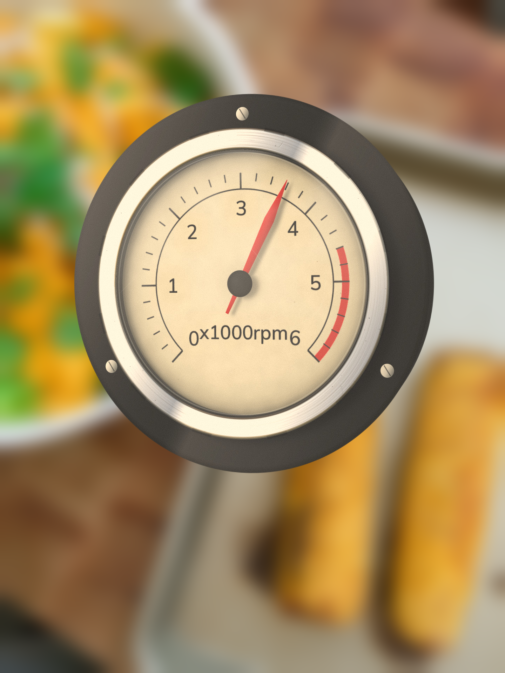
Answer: 3600; rpm
